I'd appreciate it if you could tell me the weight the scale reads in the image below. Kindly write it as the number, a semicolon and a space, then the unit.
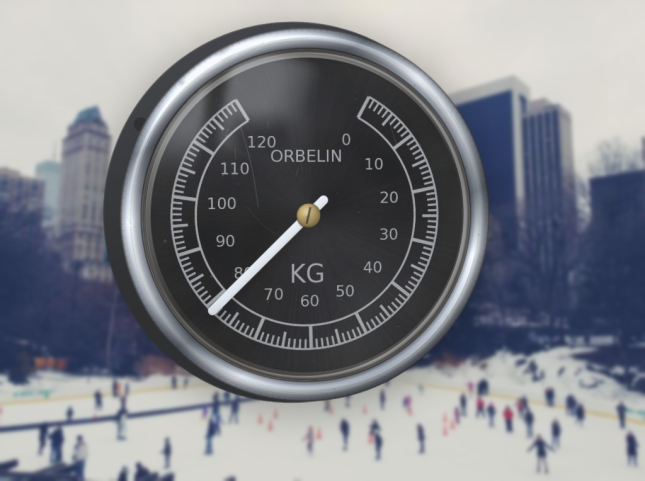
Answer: 79; kg
